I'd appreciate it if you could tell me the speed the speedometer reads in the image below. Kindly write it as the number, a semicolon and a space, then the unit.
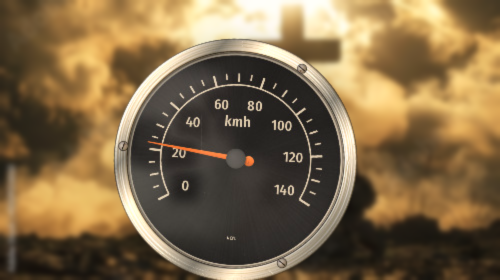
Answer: 22.5; km/h
